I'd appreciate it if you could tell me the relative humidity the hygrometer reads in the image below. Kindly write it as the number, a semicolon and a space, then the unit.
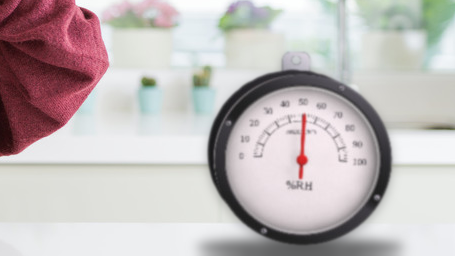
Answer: 50; %
